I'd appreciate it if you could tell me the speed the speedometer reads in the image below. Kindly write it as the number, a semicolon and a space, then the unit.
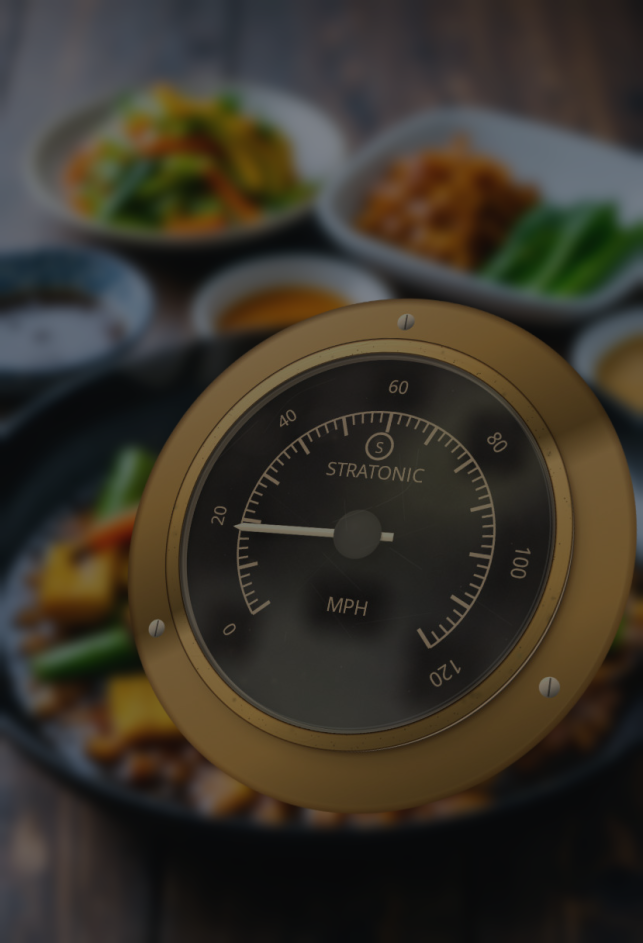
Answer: 18; mph
